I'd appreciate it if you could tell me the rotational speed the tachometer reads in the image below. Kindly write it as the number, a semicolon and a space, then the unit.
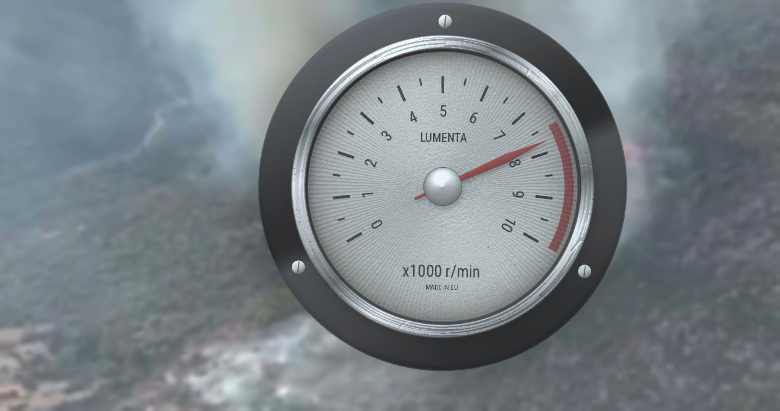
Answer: 7750; rpm
